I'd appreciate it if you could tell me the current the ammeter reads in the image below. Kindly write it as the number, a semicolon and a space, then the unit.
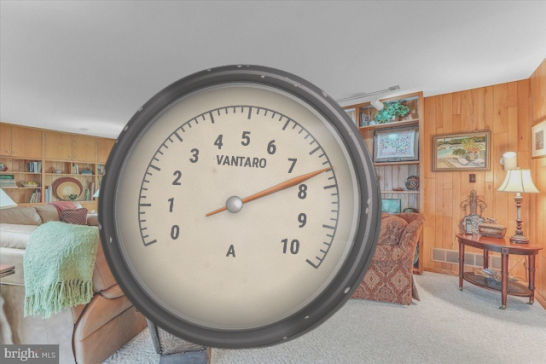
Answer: 7.6; A
